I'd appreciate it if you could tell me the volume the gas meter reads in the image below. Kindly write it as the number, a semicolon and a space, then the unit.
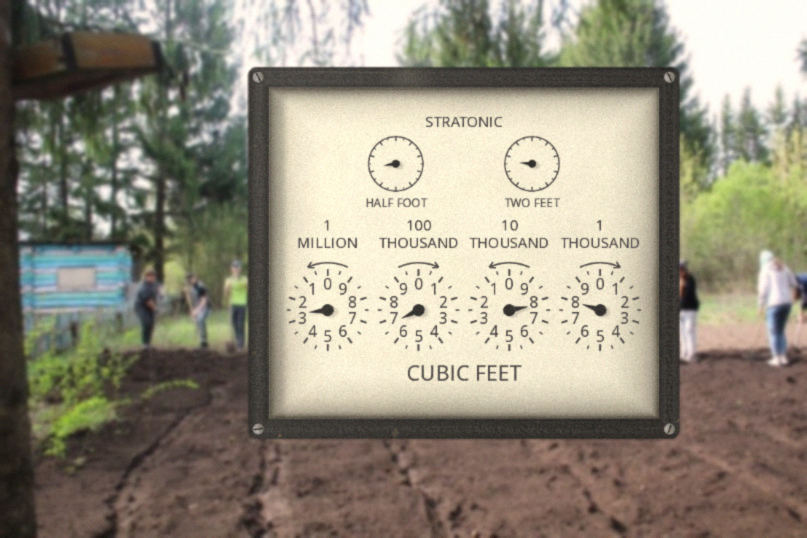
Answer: 267800; ft³
